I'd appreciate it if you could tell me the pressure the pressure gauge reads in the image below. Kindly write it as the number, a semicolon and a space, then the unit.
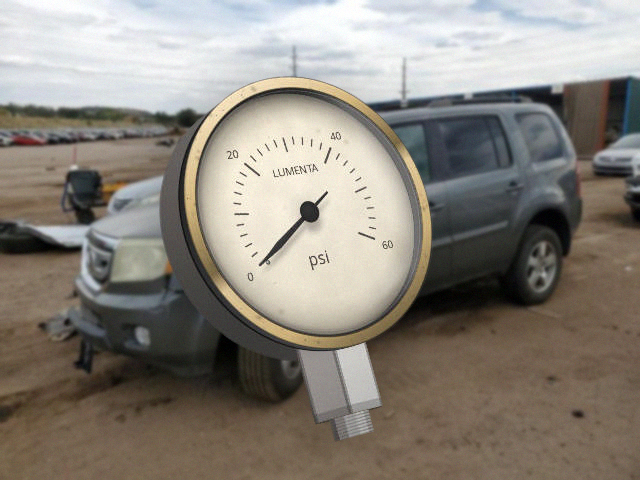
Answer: 0; psi
